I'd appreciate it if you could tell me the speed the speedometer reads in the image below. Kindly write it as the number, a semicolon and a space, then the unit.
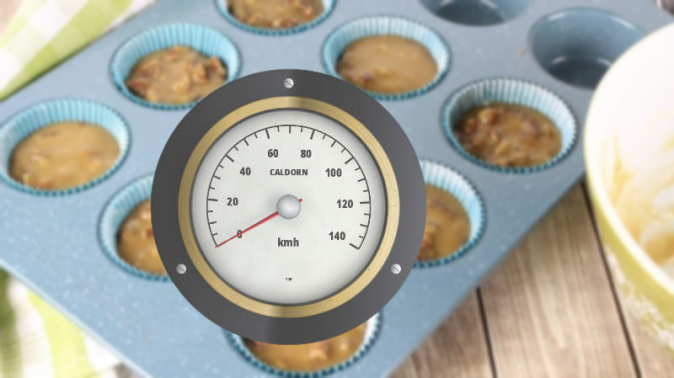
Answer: 0; km/h
